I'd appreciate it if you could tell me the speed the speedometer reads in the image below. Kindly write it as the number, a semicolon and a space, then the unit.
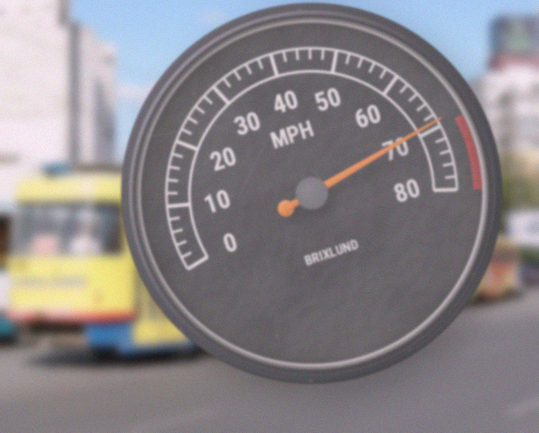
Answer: 69; mph
